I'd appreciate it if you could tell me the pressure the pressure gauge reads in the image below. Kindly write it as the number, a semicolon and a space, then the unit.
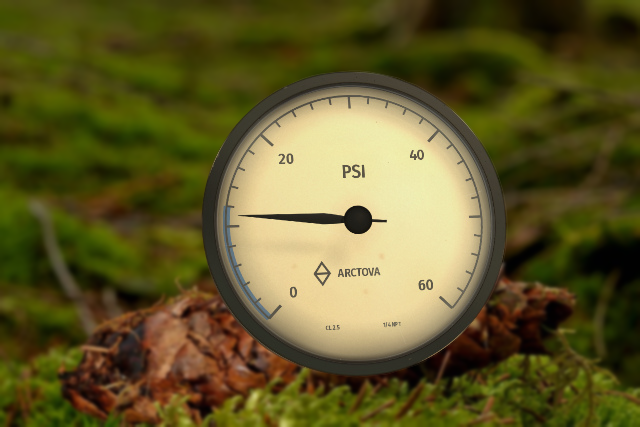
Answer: 11; psi
